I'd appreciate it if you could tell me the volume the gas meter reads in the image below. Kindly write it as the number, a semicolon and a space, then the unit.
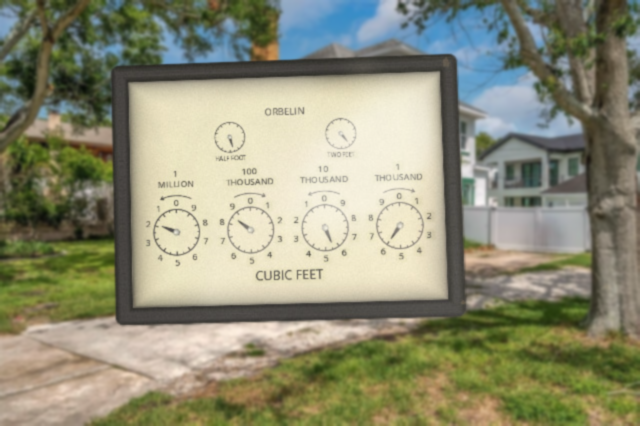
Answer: 185600; ft³
